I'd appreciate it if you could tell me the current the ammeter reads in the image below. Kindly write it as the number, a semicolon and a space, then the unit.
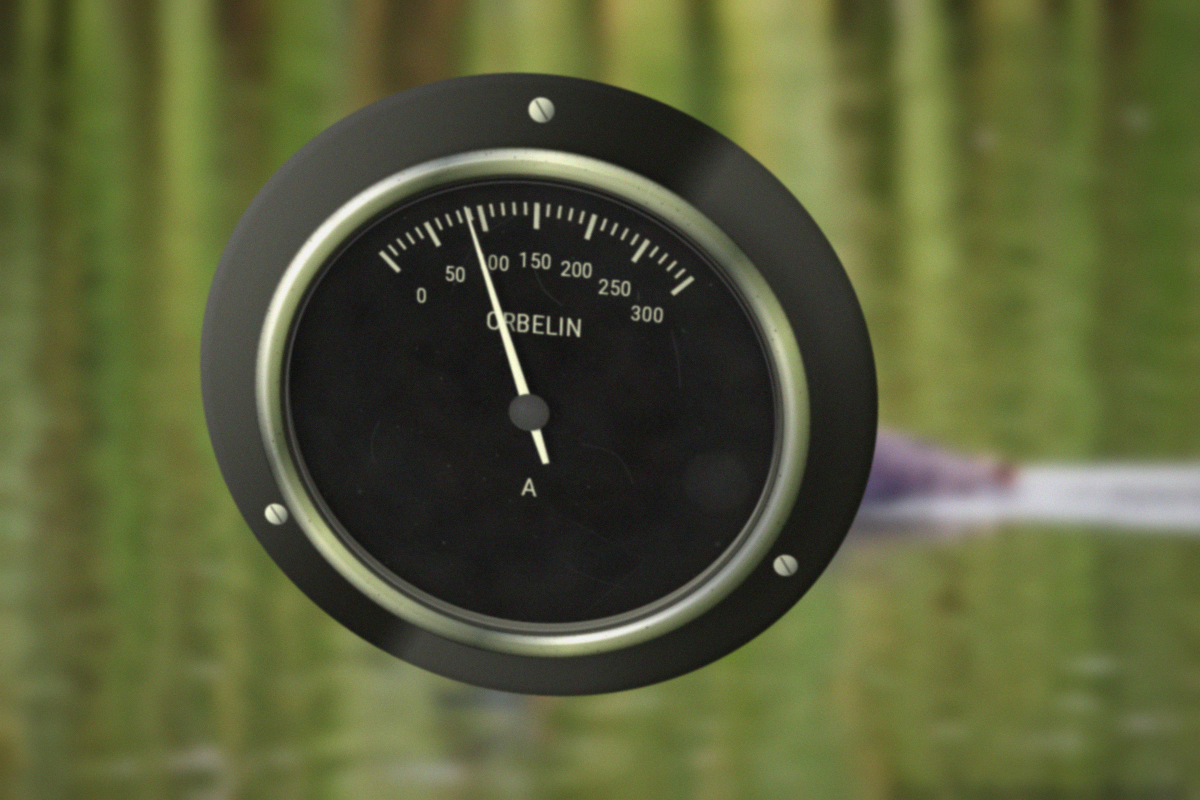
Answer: 90; A
